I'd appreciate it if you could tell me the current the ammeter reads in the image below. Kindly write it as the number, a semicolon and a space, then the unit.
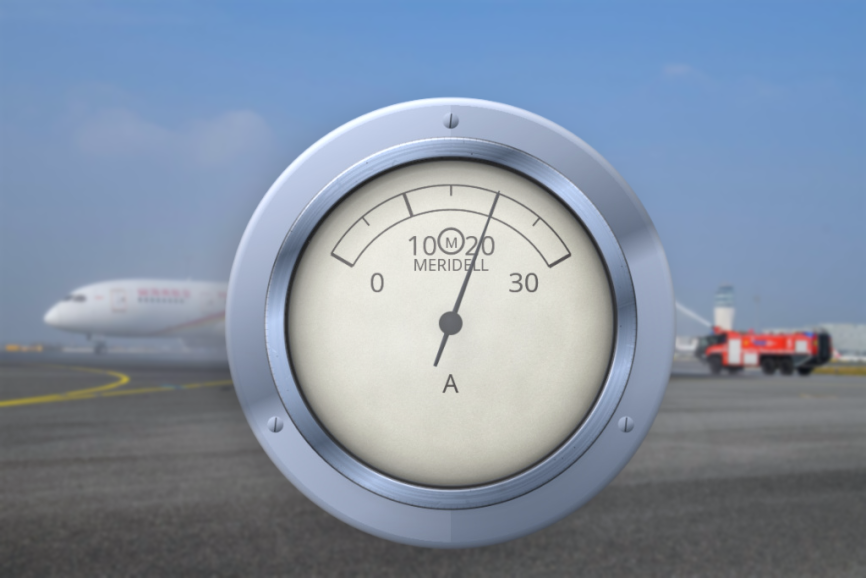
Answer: 20; A
